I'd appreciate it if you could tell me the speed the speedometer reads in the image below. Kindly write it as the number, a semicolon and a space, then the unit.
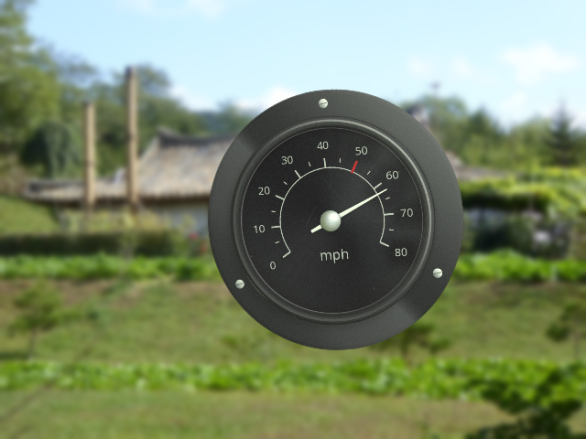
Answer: 62.5; mph
